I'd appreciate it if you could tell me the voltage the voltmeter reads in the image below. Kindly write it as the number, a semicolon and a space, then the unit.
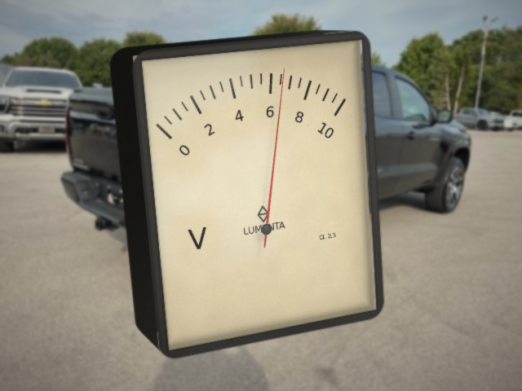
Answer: 6.5; V
